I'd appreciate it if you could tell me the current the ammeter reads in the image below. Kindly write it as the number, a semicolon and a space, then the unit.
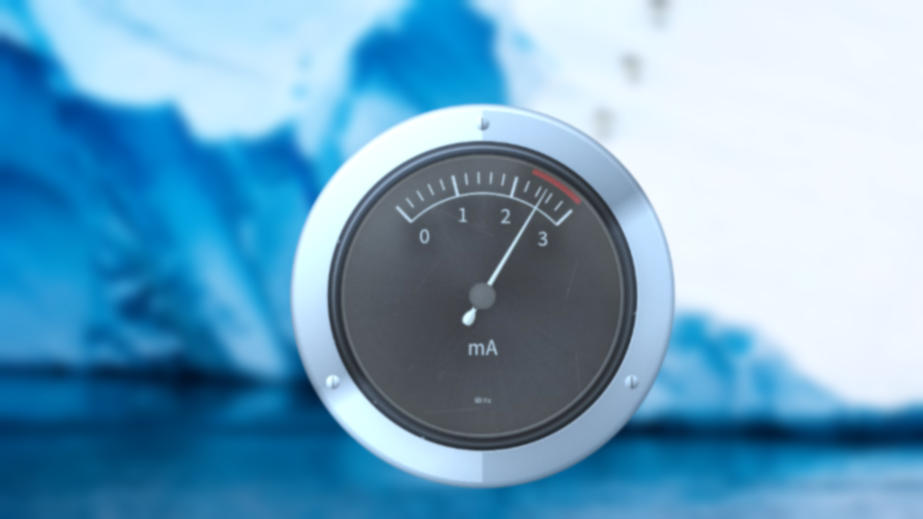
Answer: 2.5; mA
